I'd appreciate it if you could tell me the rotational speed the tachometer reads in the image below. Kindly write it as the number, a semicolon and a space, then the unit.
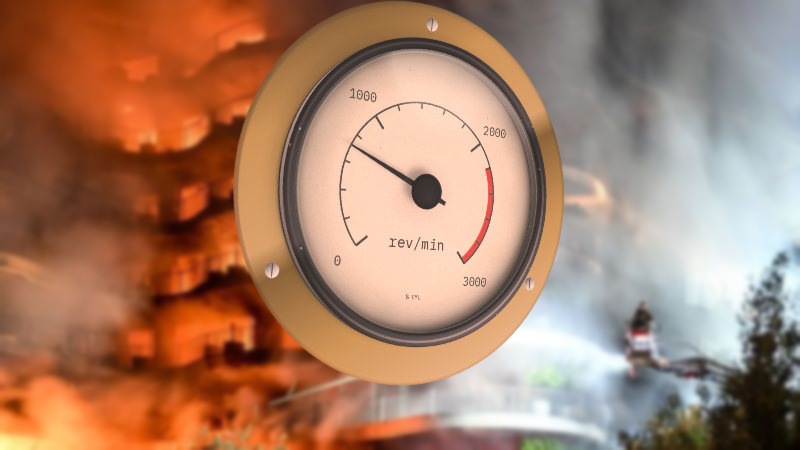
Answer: 700; rpm
